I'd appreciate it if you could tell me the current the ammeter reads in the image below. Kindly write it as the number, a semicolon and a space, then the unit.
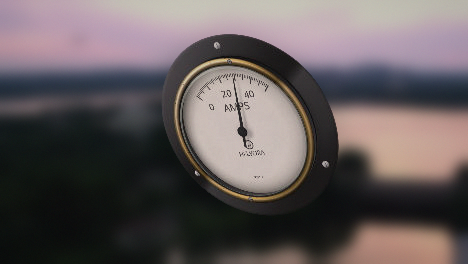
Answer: 30; A
